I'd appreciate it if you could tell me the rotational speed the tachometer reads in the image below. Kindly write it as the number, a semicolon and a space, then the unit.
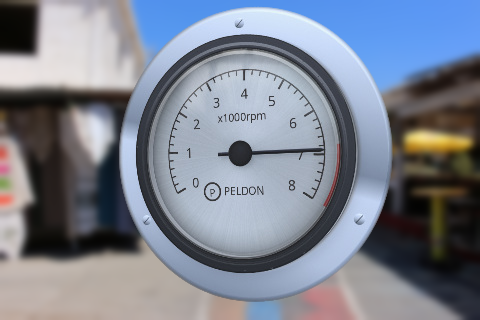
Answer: 6900; rpm
